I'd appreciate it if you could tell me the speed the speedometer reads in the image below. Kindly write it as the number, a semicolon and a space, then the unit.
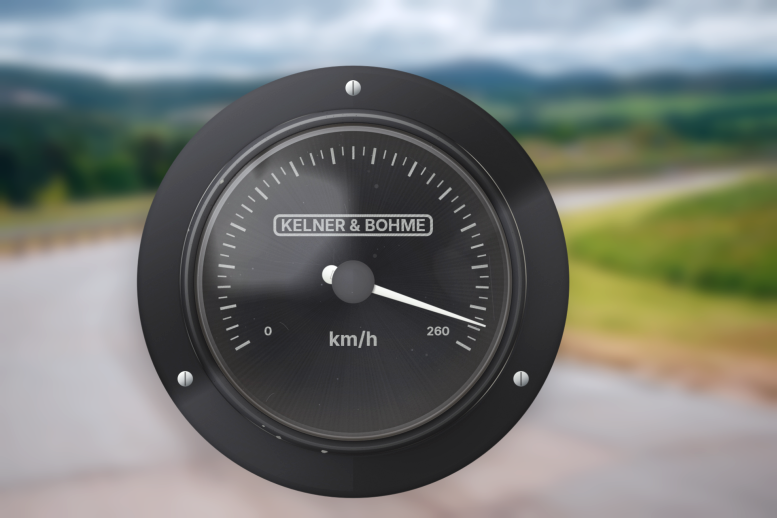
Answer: 247.5; km/h
